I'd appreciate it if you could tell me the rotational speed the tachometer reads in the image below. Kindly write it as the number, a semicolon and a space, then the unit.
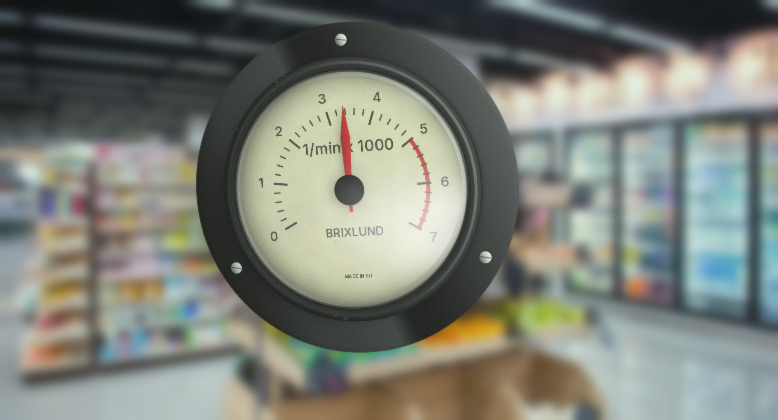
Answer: 3400; rpm
